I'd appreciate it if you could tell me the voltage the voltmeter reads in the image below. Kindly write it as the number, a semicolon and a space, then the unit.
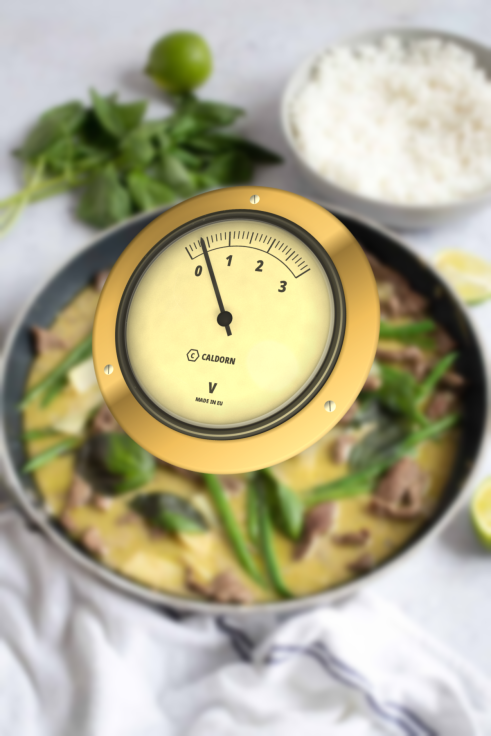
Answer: 0.4; V
